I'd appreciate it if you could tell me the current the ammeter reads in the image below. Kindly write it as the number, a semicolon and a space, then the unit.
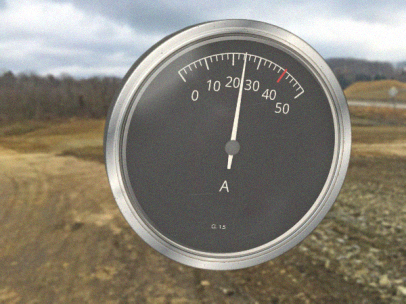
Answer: 24; A
